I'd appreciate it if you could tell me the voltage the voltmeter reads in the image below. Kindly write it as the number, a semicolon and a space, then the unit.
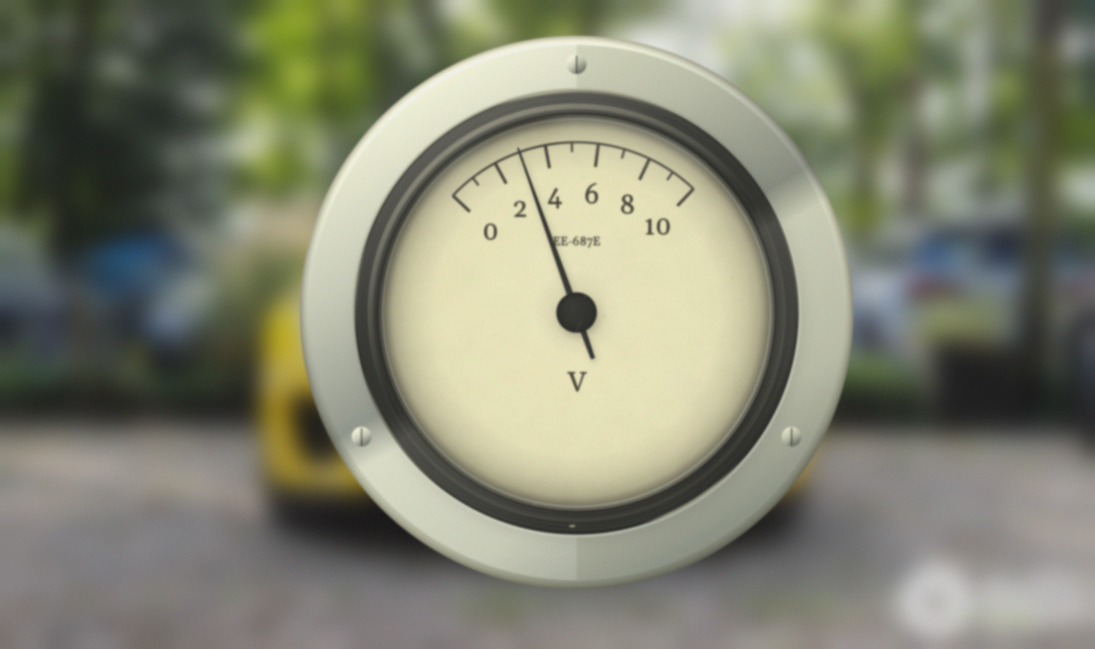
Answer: 3; V
